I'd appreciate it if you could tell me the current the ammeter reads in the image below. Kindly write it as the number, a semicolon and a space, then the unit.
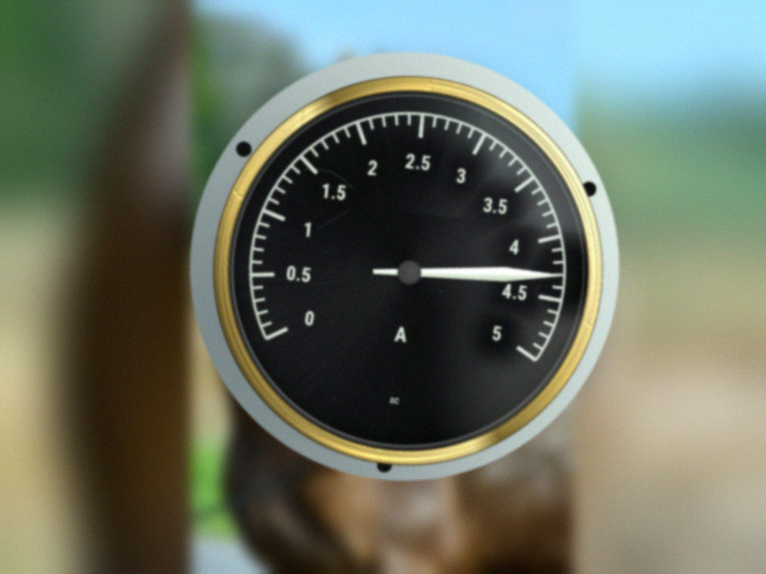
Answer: 4.3; A
